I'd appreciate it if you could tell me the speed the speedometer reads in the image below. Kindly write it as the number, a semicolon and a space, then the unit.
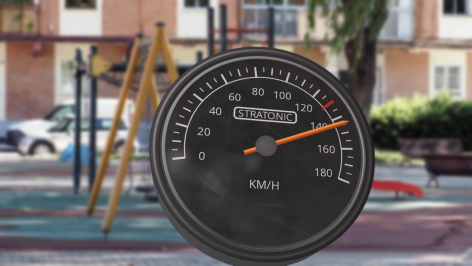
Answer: 145; km/h
